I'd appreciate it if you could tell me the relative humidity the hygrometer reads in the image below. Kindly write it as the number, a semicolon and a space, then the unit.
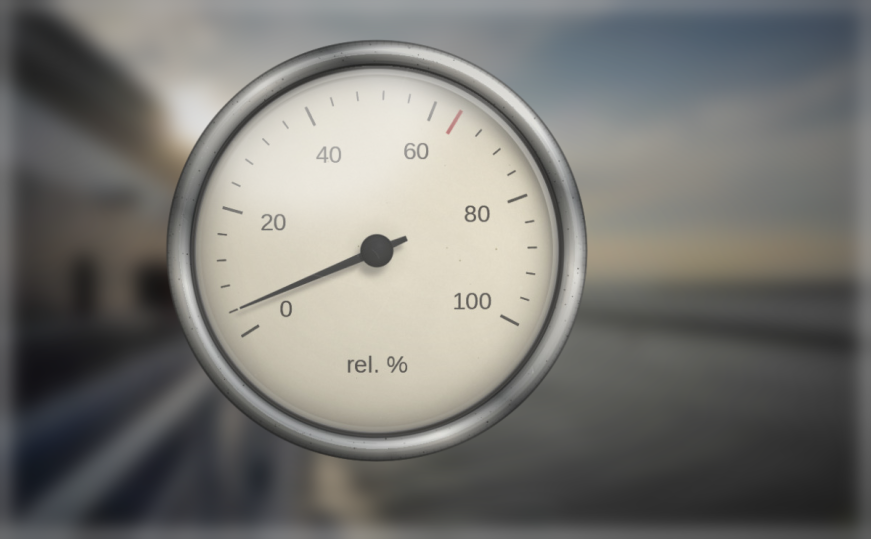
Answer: 4; %
